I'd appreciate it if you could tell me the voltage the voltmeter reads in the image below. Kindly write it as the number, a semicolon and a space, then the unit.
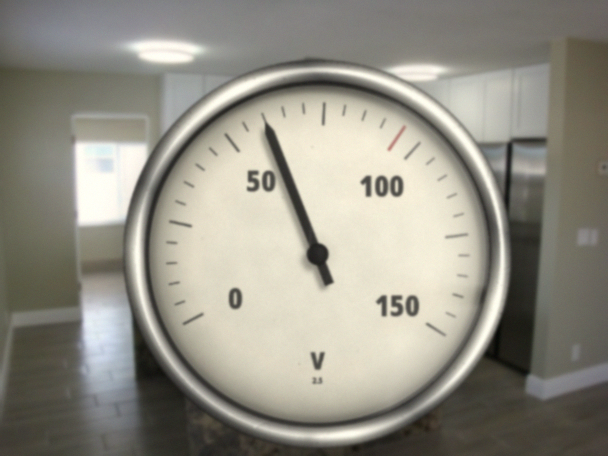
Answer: 60; V
